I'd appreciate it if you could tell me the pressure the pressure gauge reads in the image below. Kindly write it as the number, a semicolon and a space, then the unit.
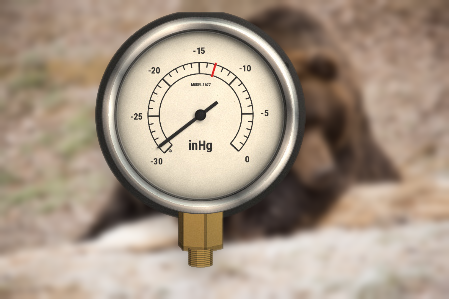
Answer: -29; inHg
